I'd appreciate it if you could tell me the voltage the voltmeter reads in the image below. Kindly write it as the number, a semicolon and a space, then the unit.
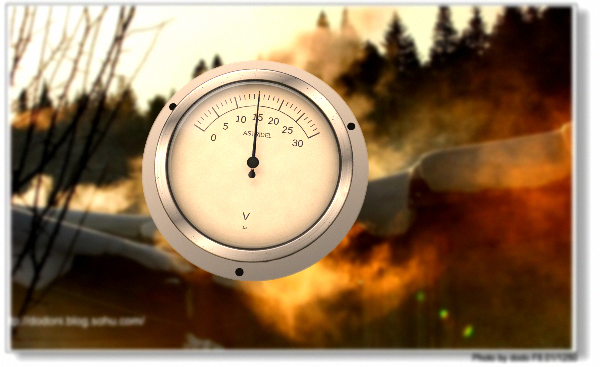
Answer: 15; V
